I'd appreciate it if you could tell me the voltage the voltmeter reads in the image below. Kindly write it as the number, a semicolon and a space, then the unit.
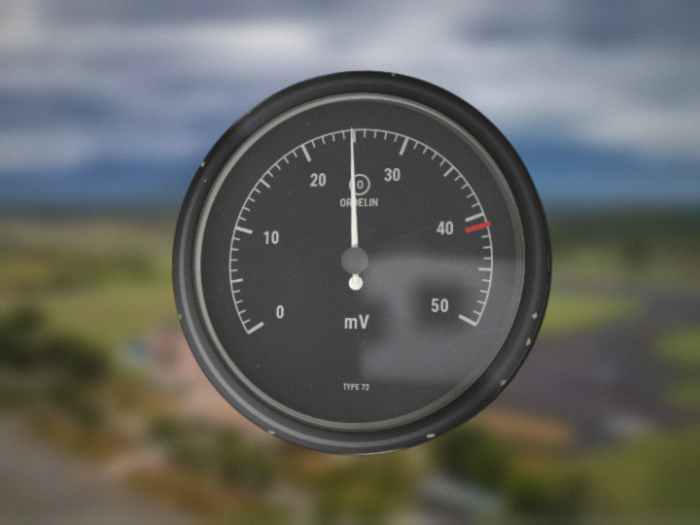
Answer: 25; mV
